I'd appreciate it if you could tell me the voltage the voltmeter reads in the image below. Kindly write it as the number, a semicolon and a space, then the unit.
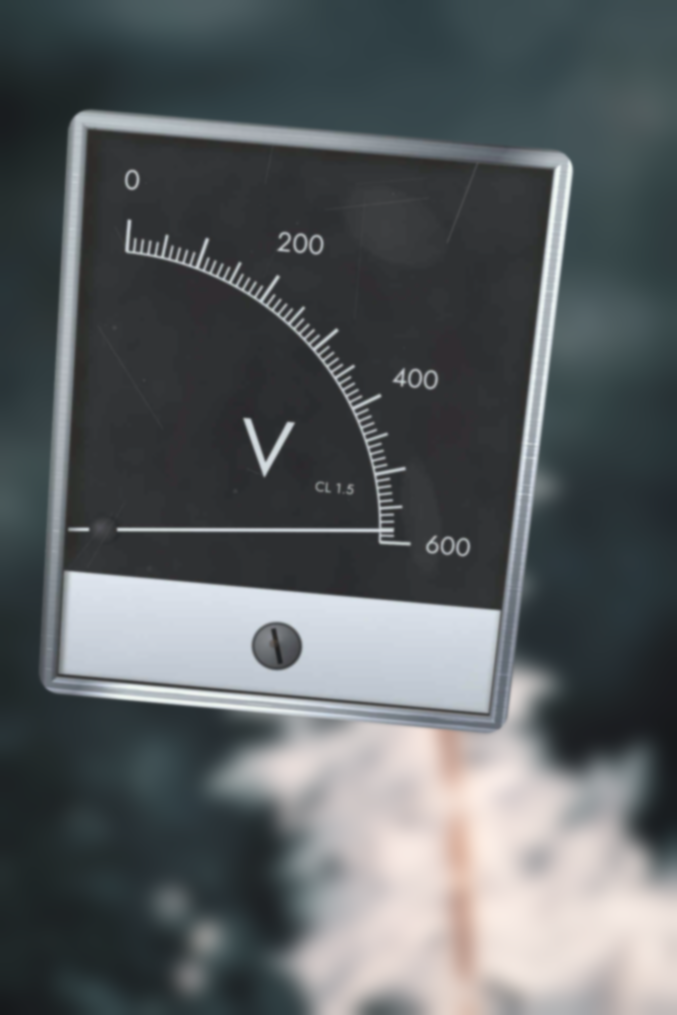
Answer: 580; V
